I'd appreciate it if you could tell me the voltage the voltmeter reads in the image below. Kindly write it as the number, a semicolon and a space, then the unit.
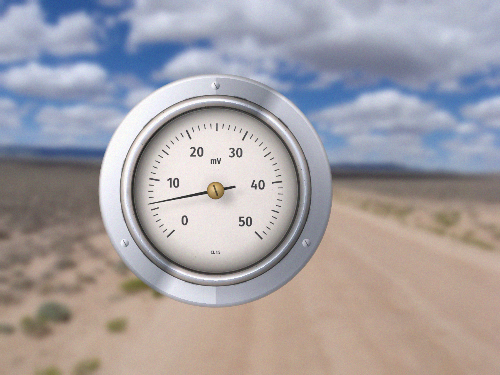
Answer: 6; mV
